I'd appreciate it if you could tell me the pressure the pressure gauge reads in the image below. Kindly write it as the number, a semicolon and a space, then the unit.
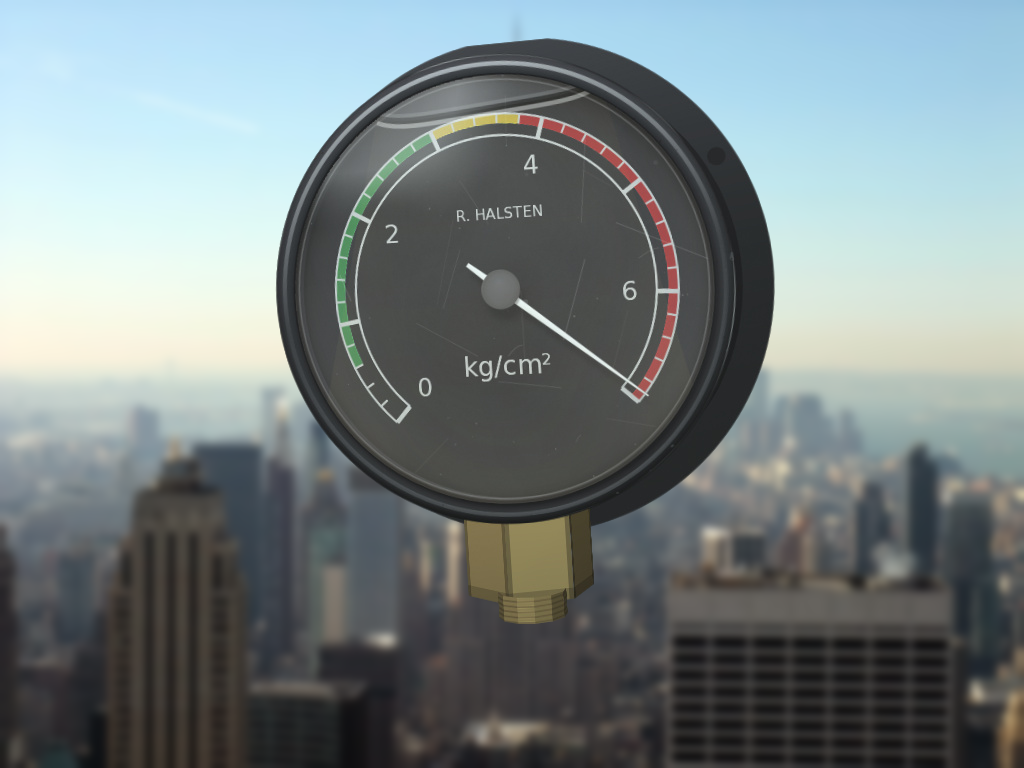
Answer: 6.9; kg/cm²
